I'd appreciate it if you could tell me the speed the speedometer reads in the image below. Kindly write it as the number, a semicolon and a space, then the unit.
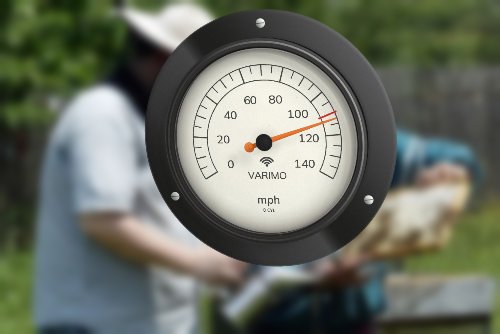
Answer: 112.5; mph
